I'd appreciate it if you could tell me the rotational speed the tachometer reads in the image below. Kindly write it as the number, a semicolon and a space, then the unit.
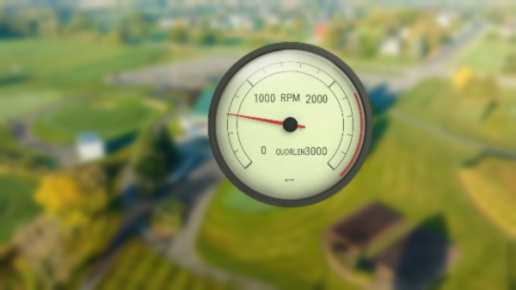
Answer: 600; rpm
